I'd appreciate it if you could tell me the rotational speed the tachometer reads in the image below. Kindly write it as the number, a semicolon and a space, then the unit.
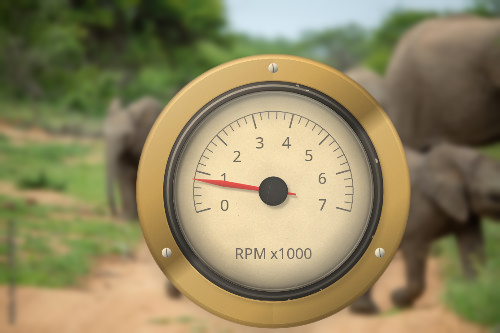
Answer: 800; rpm
